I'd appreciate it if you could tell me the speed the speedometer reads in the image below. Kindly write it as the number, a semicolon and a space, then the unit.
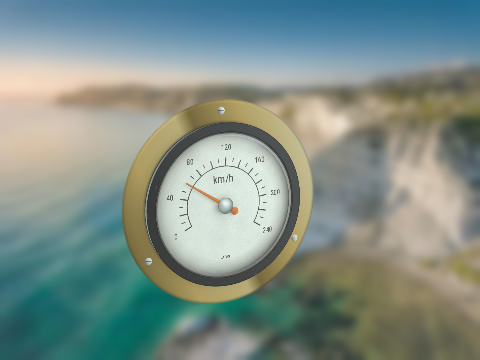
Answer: 60; km/h
